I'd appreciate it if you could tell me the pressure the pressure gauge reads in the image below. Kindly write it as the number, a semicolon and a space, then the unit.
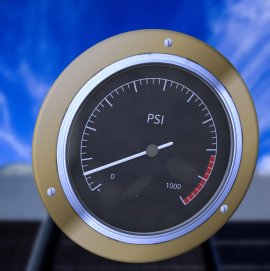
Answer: 60; psi
